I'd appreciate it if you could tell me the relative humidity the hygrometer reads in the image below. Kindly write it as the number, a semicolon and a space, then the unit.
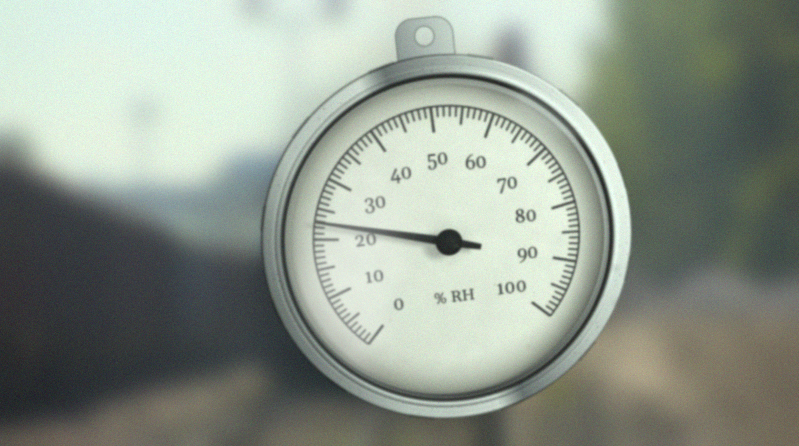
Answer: 23; %
